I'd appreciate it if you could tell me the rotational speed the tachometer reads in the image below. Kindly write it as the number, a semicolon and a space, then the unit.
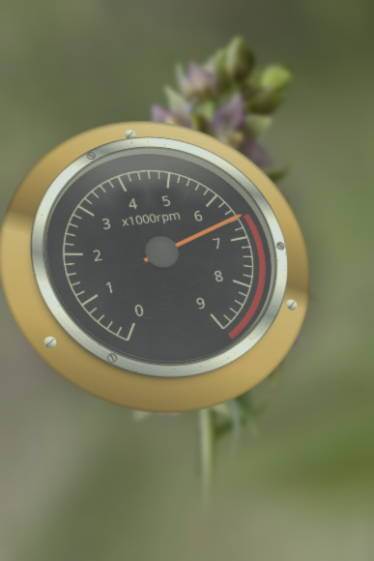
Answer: 6600; rpm
